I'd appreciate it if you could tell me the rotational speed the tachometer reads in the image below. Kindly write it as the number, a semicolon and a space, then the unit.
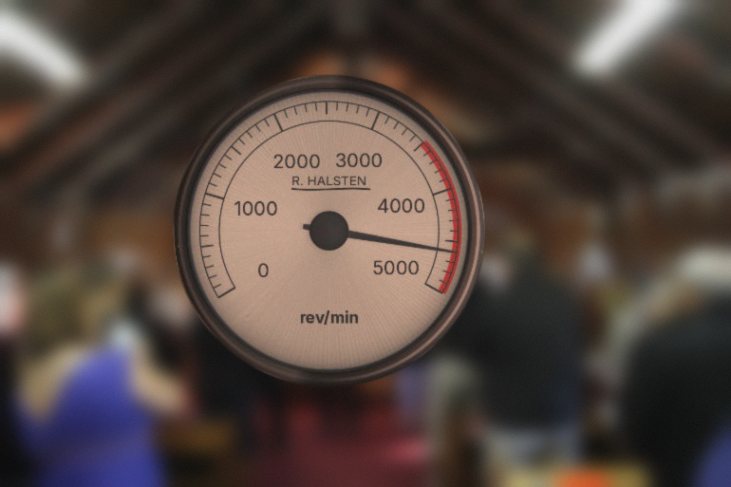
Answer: 4600; rpm
